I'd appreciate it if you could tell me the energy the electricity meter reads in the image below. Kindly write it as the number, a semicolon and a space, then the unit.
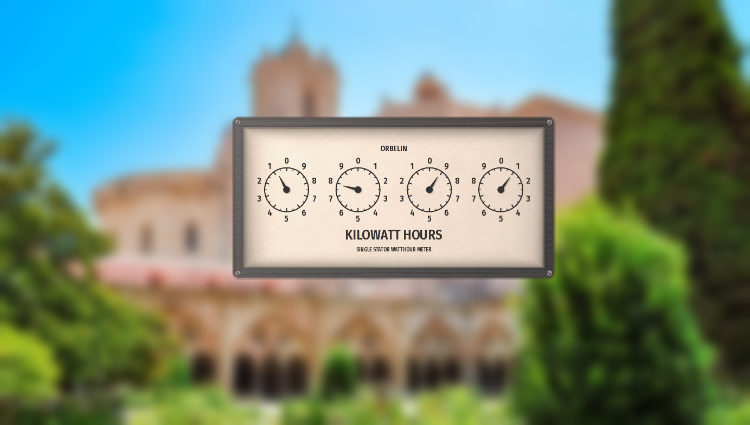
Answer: 791; kWh
